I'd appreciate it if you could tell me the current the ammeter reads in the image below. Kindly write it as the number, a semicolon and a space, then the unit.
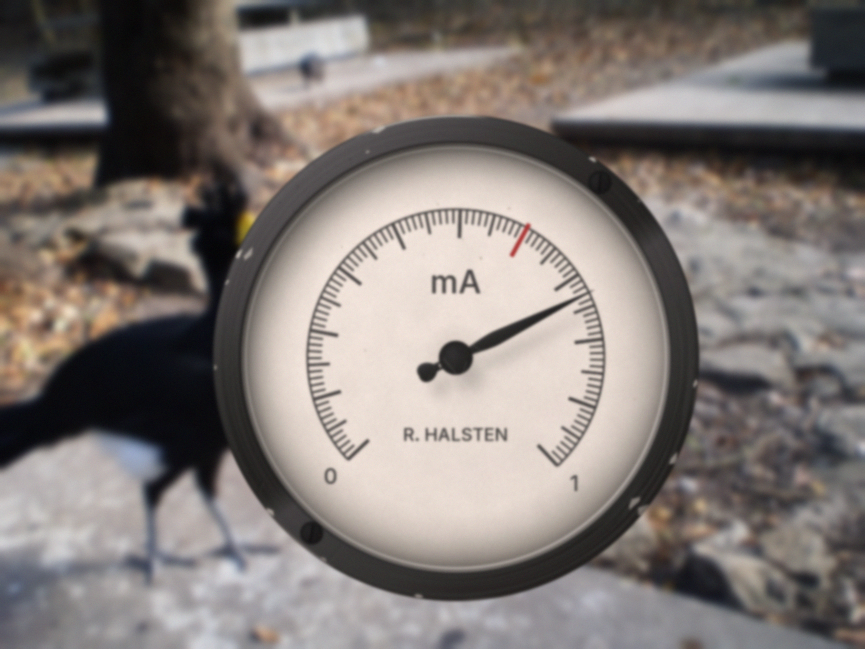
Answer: 0.73; mA
